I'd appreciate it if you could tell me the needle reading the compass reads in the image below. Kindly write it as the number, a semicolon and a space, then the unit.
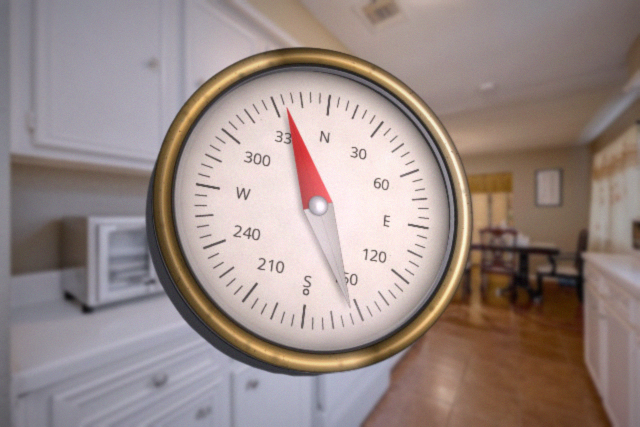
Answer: 335; °
